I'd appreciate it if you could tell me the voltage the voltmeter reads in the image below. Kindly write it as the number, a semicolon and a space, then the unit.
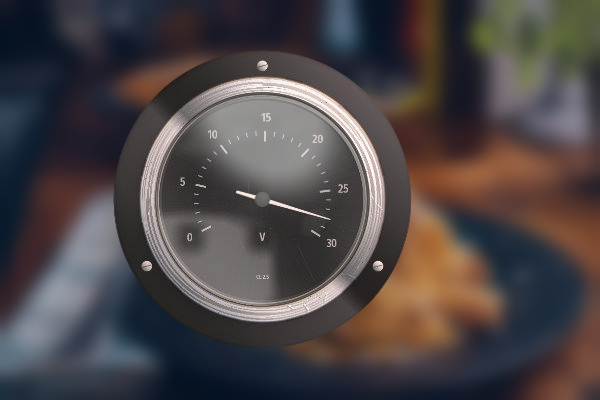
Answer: 28; V
